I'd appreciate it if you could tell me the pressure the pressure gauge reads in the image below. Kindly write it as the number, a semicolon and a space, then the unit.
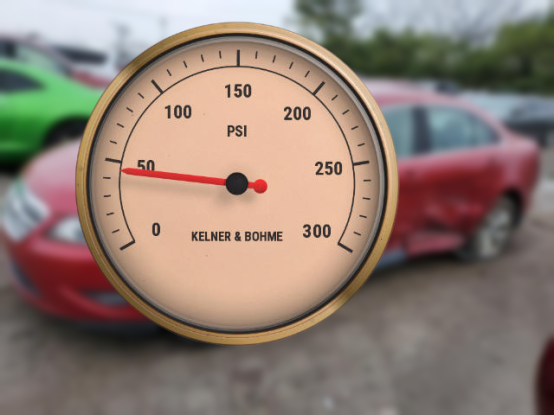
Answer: 45; psi
